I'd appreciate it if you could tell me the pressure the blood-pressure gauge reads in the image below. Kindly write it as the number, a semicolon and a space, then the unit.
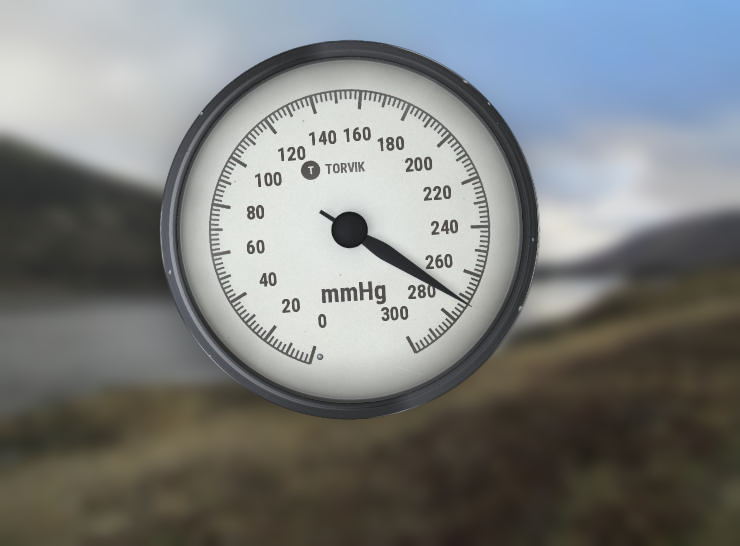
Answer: 272; mmHg
